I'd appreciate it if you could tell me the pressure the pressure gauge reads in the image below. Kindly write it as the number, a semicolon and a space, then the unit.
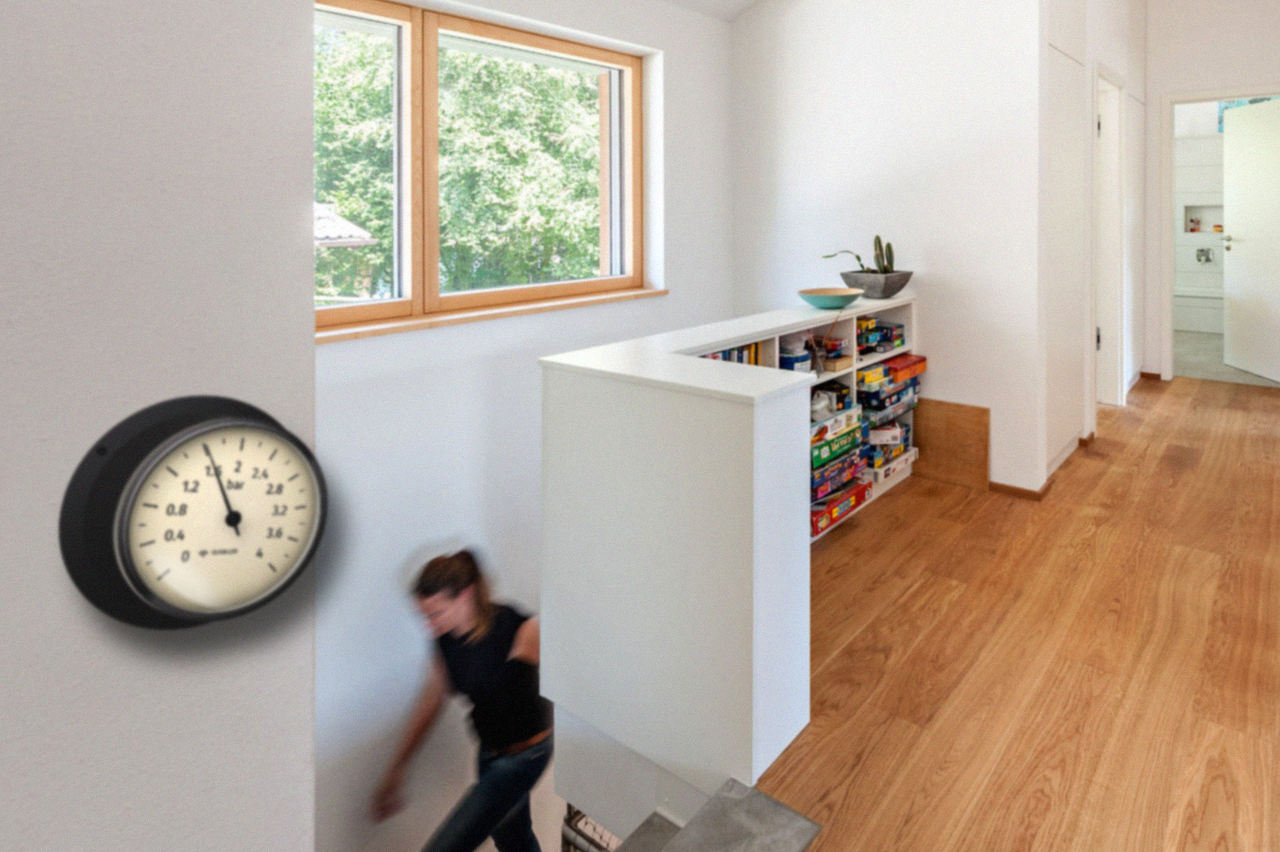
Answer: 1.6; bar
